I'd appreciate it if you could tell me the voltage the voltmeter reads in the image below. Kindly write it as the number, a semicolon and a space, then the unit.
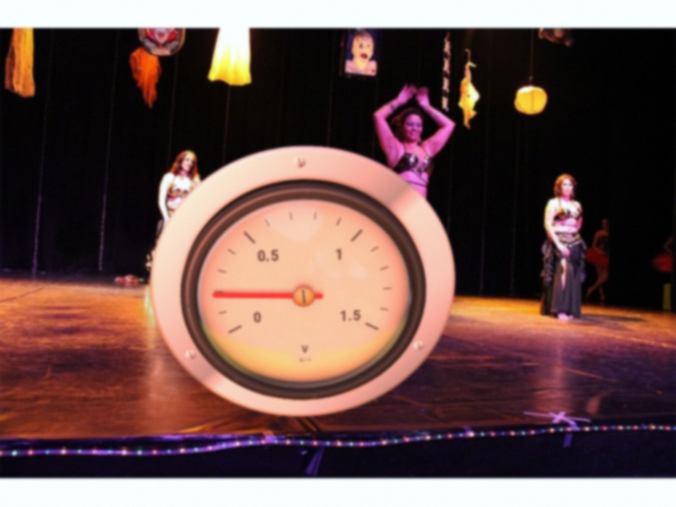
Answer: 0.2; V
